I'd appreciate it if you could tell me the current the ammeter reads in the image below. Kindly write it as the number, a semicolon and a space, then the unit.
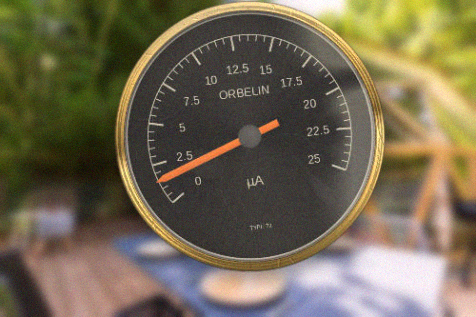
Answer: 1.5; µA
